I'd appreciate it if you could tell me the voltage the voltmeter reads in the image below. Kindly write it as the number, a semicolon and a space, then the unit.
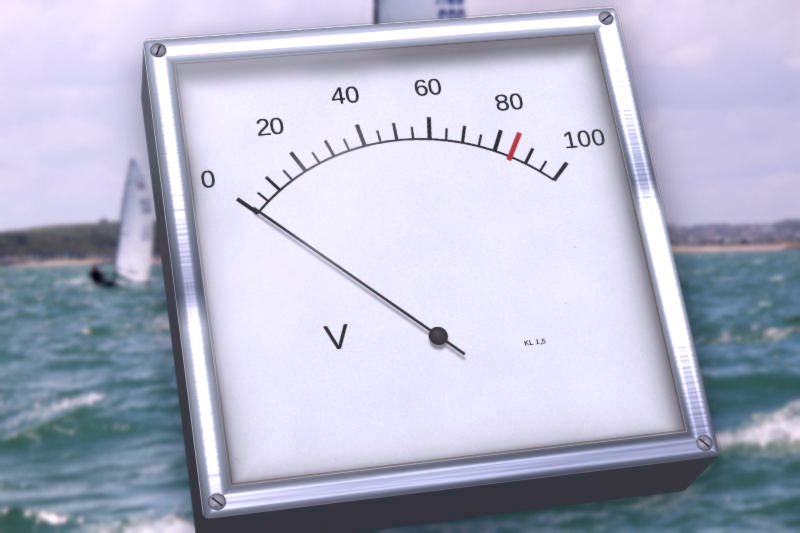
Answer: 0; V
